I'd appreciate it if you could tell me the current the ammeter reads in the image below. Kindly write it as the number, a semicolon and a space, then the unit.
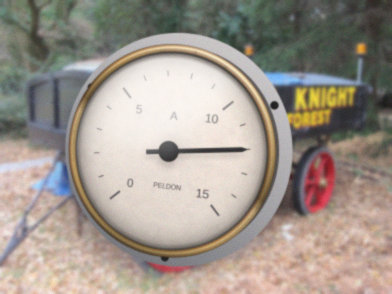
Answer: 12; A
